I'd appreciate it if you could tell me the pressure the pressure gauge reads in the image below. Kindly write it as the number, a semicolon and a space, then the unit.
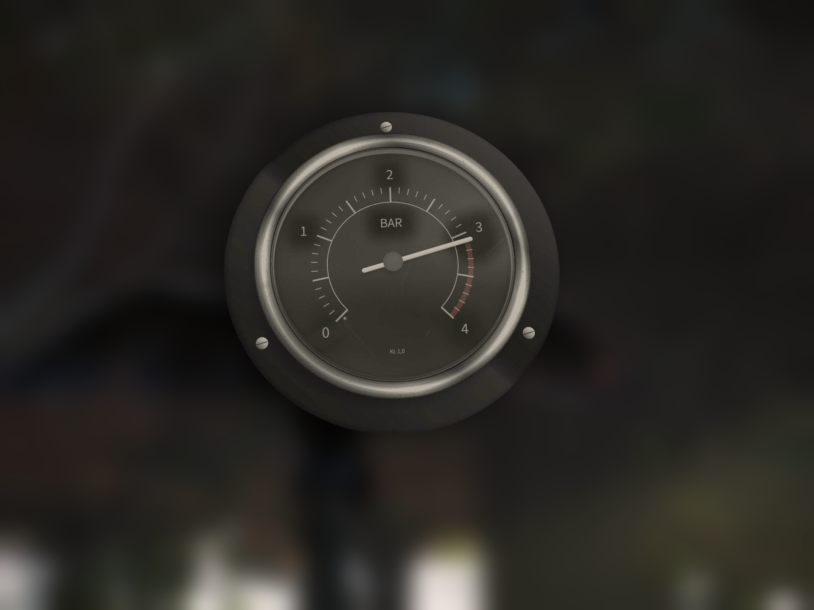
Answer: 3.1; bar
